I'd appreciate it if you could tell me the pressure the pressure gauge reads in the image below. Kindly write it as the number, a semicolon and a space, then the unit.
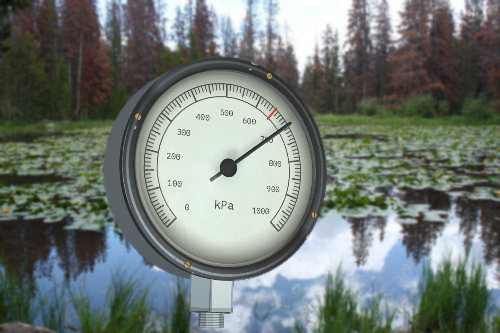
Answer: 700; kPa
